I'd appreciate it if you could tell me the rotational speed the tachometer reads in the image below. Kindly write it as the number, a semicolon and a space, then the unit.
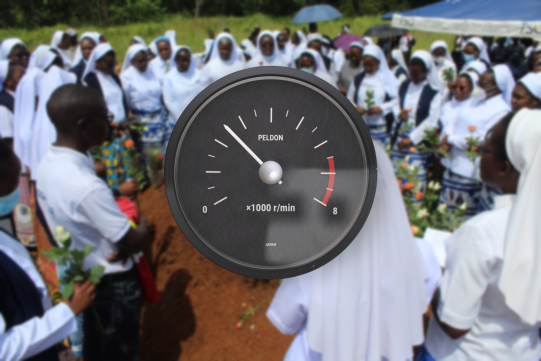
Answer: 2500; rpm
